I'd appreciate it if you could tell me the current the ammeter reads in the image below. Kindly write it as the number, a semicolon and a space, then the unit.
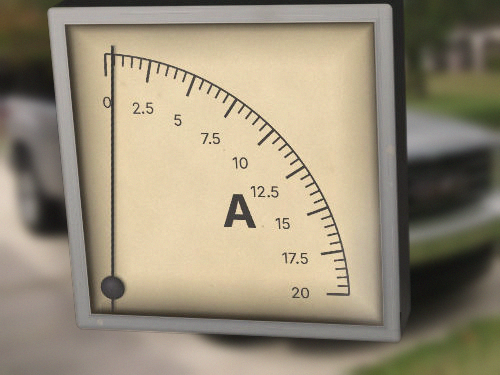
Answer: 0.5; A
